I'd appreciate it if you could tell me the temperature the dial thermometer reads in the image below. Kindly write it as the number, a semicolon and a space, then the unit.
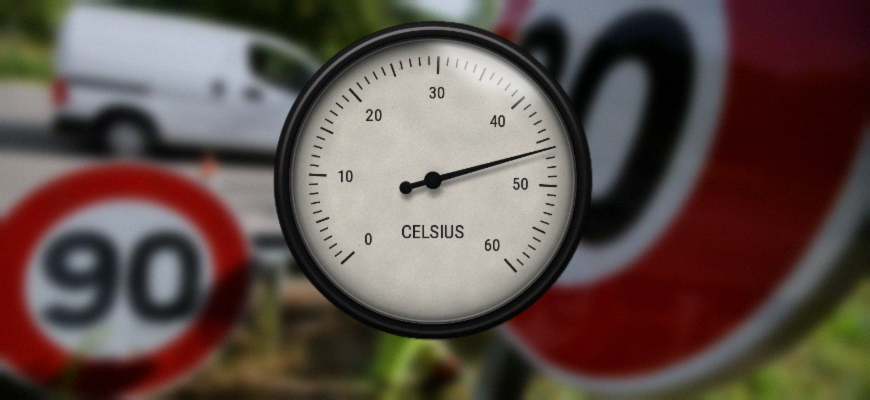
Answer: 46; °C
